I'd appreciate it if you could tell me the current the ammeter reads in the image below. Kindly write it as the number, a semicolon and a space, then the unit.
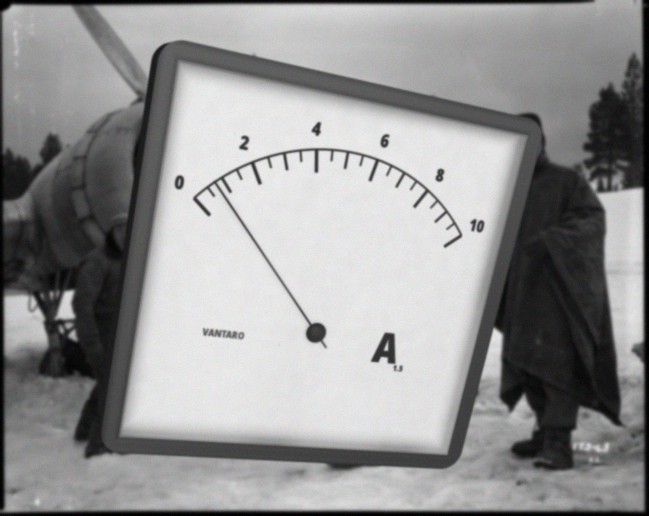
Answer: 0.75; A
